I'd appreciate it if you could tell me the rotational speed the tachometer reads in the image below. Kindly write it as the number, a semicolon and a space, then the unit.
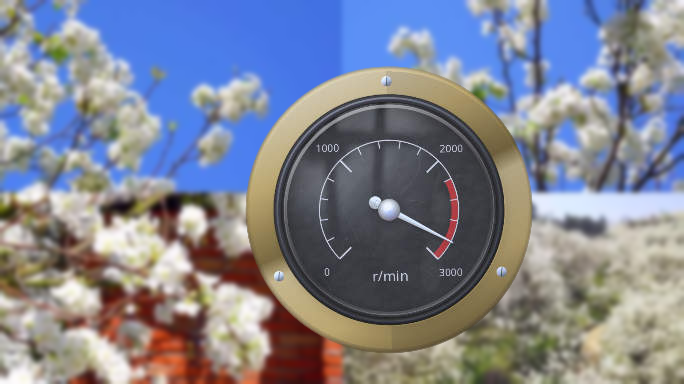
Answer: 2800; rpm
